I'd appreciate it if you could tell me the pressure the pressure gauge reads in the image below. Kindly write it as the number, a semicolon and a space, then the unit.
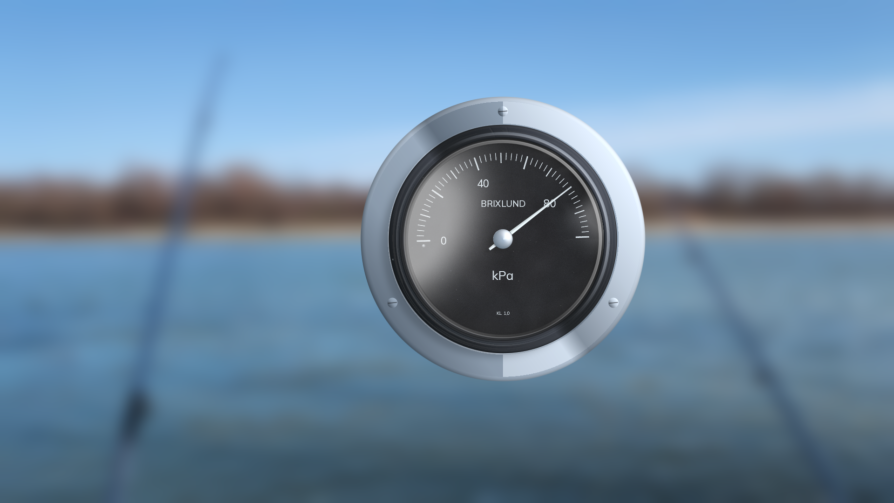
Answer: 80; kPa
